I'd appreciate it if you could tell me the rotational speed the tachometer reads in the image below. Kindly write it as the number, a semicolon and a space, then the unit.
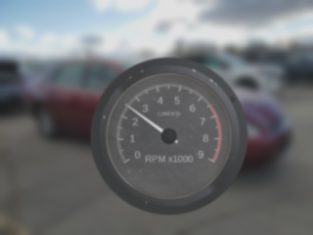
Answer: 2500; rpm
